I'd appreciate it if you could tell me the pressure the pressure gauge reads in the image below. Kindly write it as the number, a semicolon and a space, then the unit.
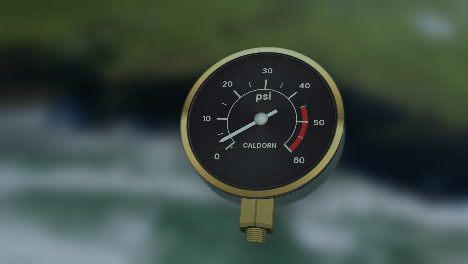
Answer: 2.5; psi
